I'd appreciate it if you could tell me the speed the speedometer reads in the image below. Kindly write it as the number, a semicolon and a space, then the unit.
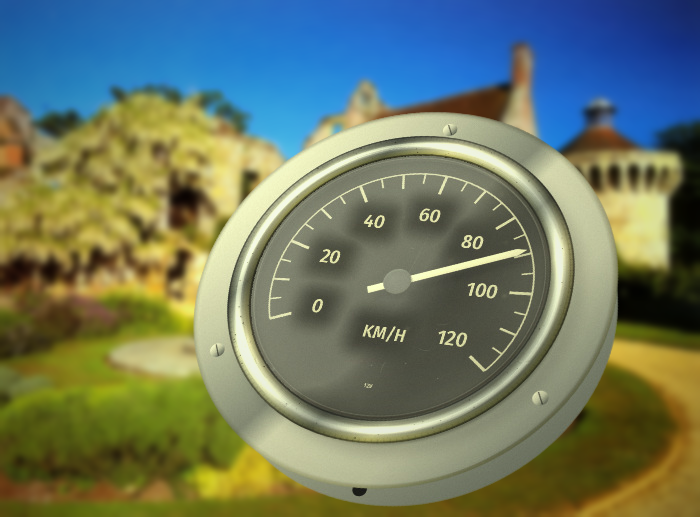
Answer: 90; km/h
